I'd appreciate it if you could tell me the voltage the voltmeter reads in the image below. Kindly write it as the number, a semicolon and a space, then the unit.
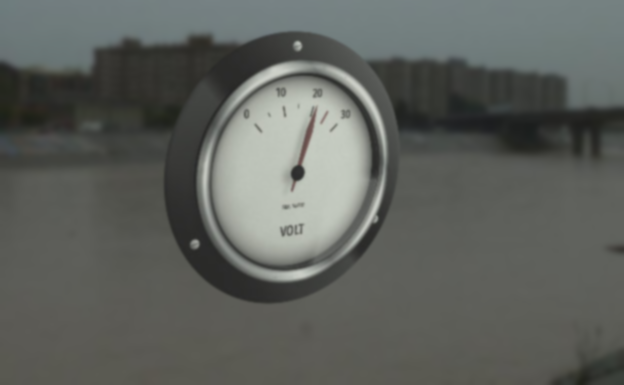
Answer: 20; V
